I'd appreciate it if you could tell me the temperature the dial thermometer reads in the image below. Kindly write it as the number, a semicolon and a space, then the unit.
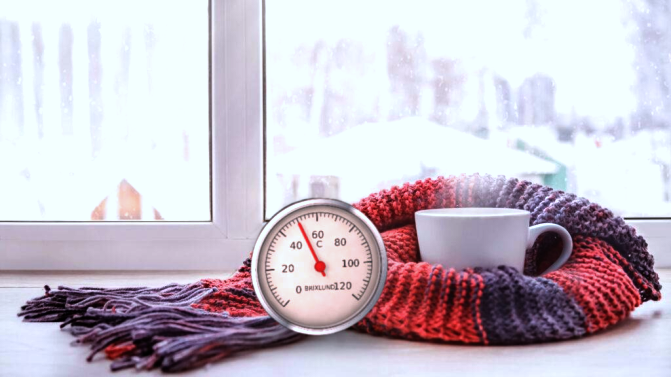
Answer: 50; °C
